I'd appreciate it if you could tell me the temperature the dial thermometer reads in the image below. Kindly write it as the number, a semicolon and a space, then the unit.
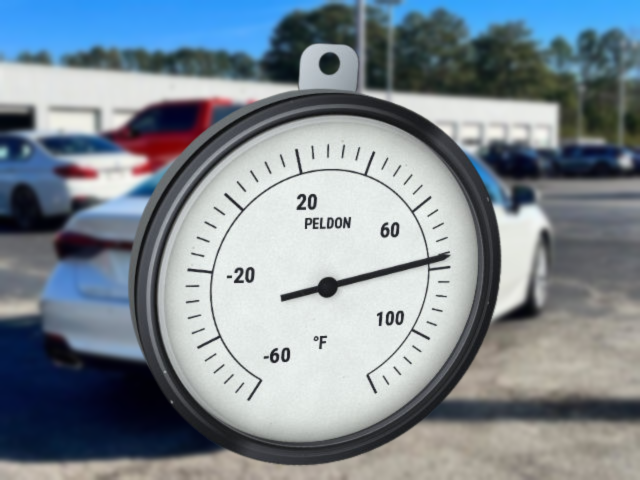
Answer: 76; °F
